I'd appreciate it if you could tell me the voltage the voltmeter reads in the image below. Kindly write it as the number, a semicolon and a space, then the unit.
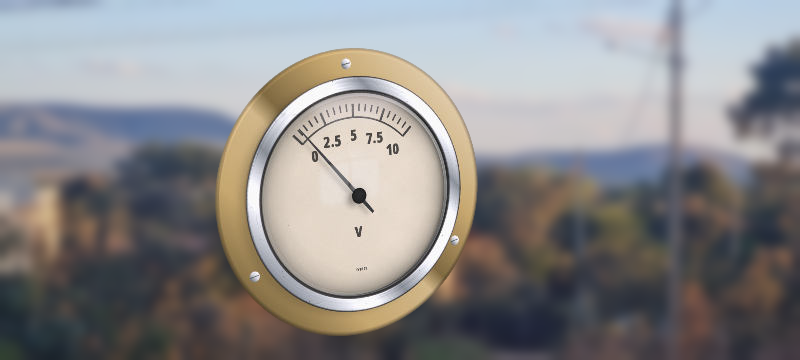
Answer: 0.5; V
